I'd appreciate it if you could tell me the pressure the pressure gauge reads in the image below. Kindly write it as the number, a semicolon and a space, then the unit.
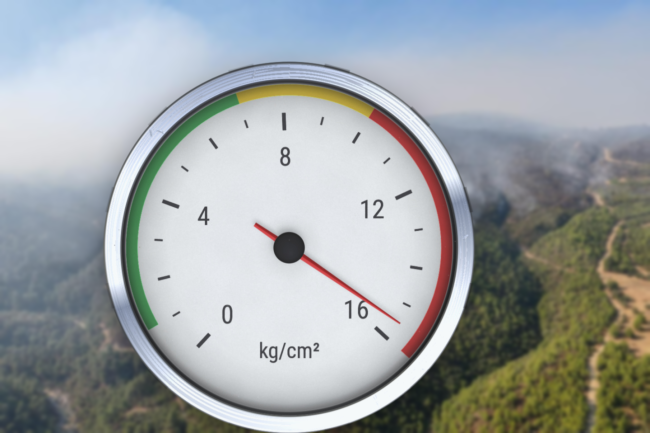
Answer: 15.5; kg/cm²
